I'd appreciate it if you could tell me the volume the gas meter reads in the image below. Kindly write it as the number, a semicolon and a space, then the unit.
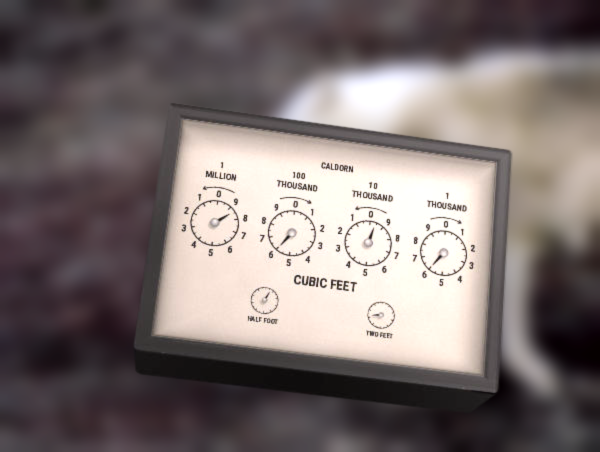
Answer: 859600; ft³
